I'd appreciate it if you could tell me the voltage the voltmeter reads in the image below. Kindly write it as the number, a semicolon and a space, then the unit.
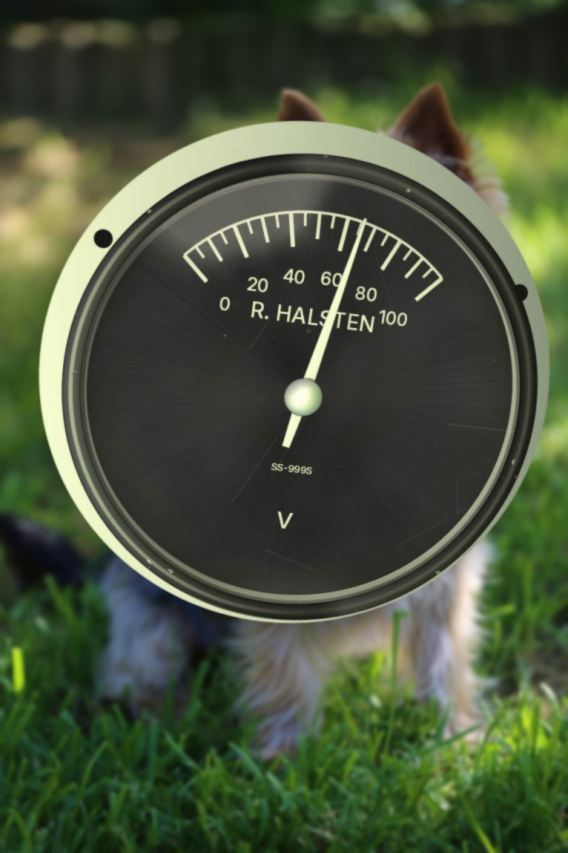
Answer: 65; V
